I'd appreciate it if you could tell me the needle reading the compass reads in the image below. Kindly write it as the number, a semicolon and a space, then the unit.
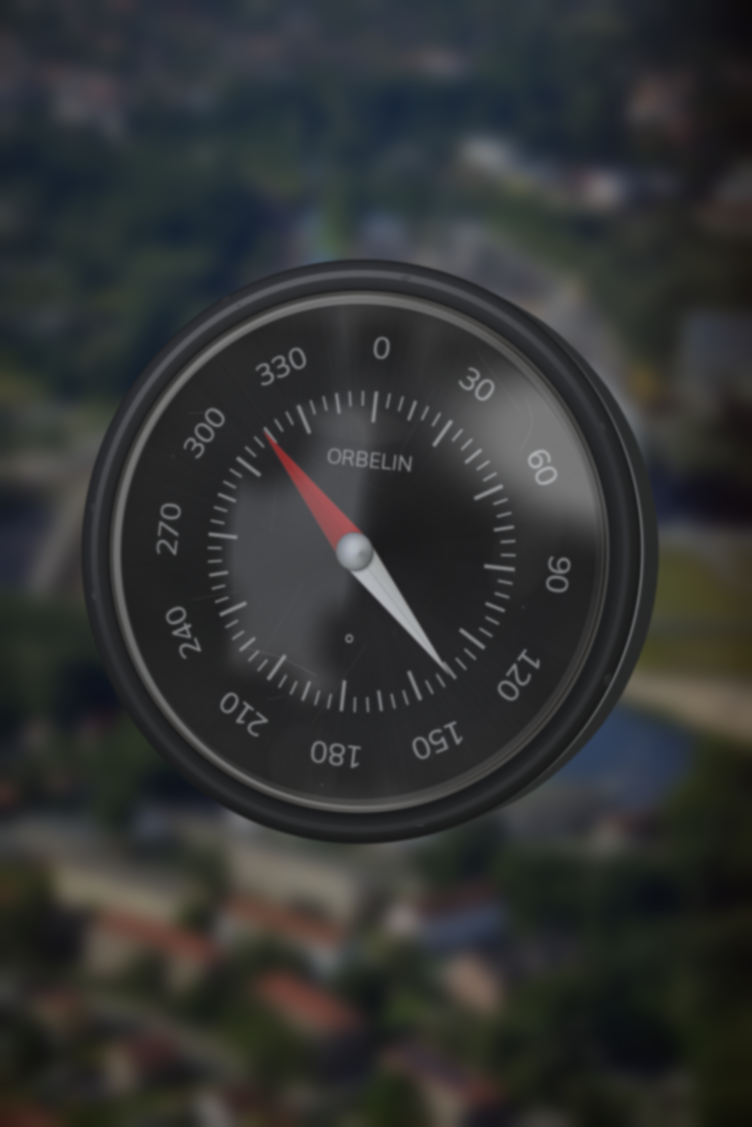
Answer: 315; °
